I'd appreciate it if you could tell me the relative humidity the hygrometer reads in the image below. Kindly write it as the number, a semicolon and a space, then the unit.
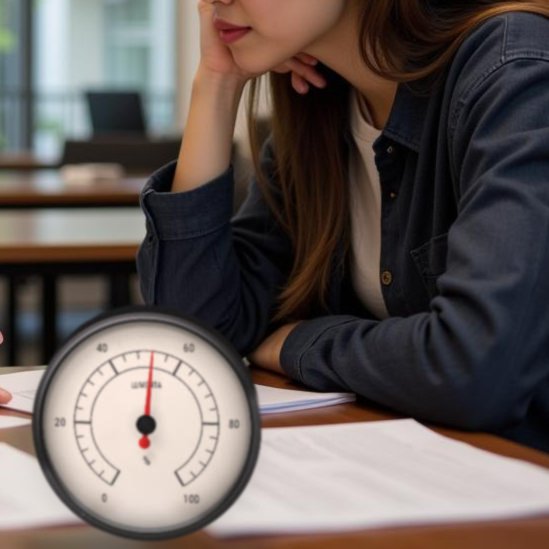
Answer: 52; %
